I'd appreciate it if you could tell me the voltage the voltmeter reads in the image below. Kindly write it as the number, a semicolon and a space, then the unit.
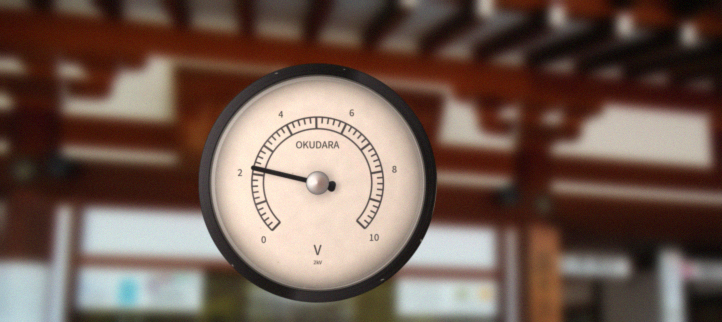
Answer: 2.2; V
